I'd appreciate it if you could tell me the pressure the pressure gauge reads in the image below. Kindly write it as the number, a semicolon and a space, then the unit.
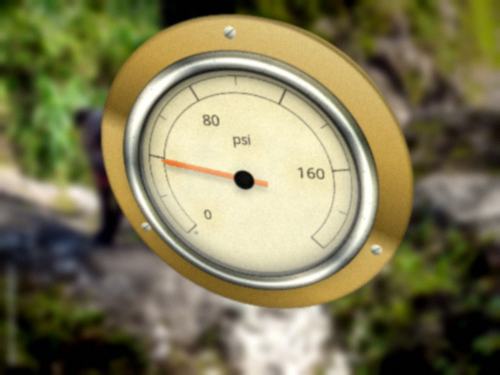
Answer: 40; psi
